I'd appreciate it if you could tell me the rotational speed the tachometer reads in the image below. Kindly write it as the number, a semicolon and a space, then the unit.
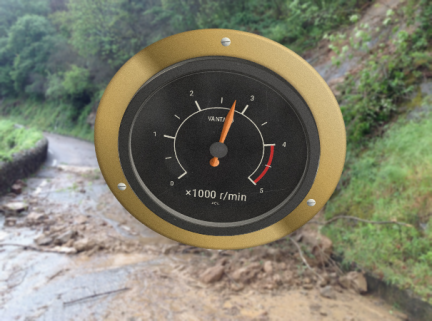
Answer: 2750; rpm
